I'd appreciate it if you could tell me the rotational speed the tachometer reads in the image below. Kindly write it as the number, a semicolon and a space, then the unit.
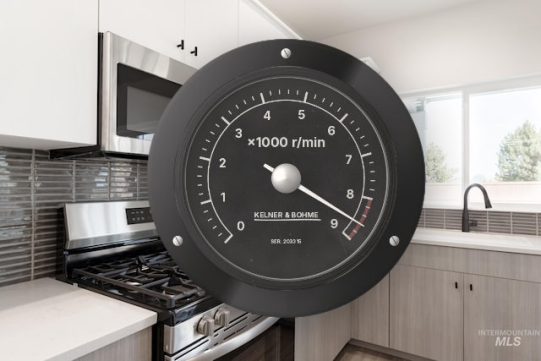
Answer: 8600; rpm
